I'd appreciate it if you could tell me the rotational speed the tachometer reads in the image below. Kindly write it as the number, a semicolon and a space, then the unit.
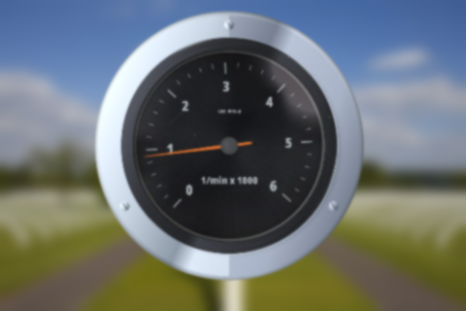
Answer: 900; rpm
